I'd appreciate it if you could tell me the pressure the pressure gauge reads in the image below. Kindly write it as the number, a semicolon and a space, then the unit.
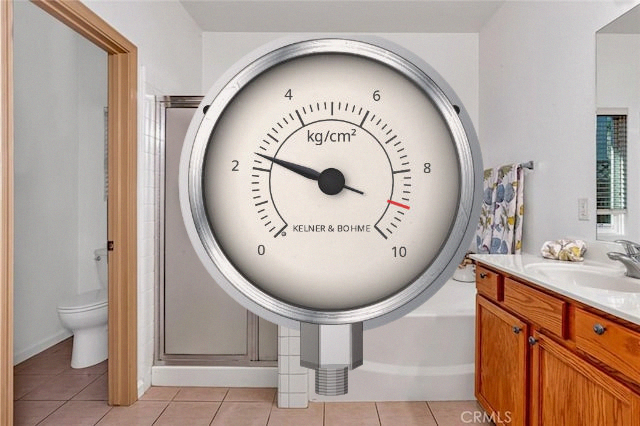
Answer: 2.4; kg/cm²
